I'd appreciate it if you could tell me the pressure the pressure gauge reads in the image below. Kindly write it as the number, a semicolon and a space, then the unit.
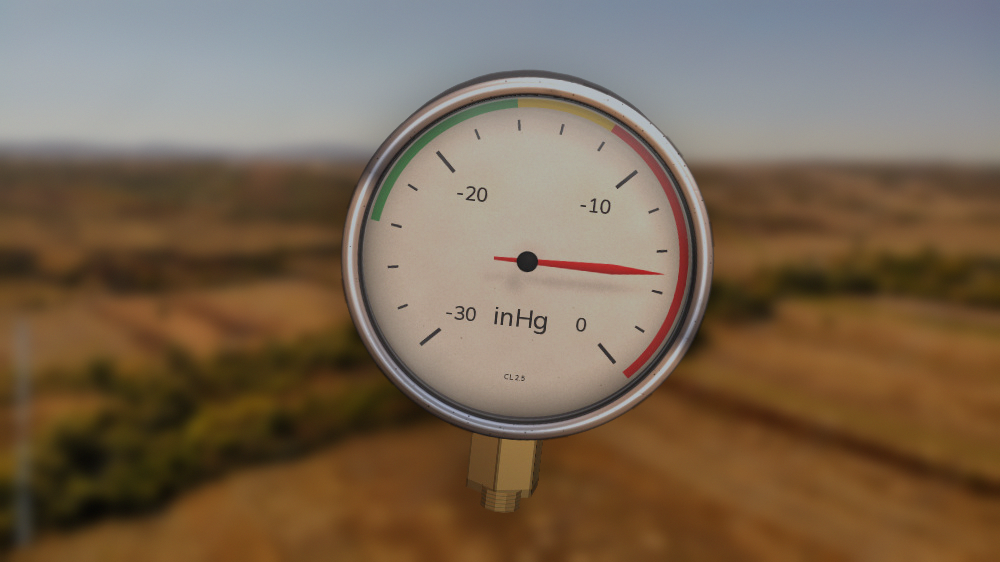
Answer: -5; inHg
